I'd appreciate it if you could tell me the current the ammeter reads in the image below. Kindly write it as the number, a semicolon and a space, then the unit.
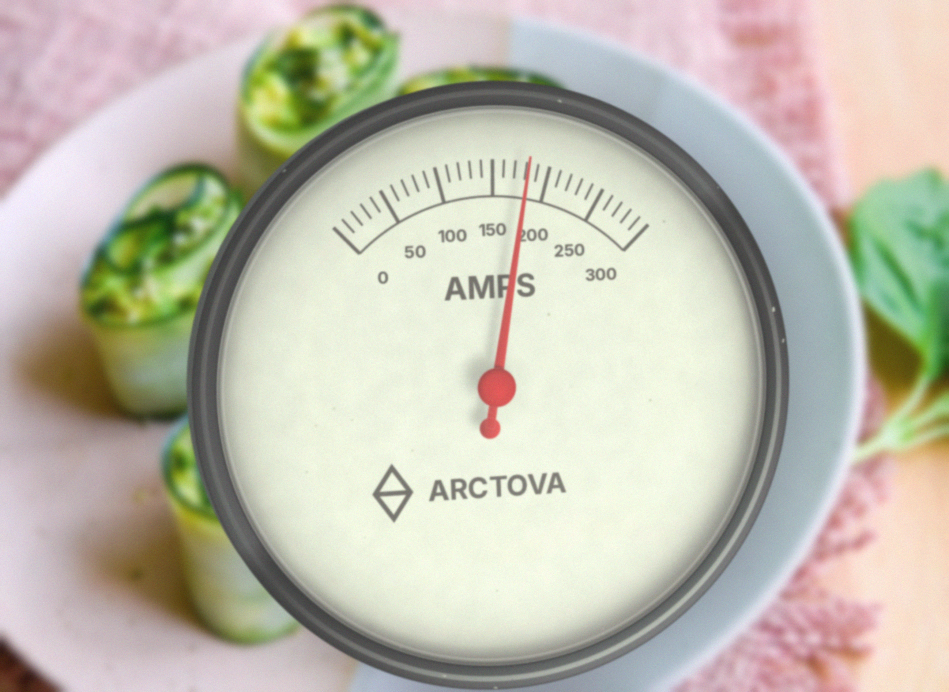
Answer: 180; A
